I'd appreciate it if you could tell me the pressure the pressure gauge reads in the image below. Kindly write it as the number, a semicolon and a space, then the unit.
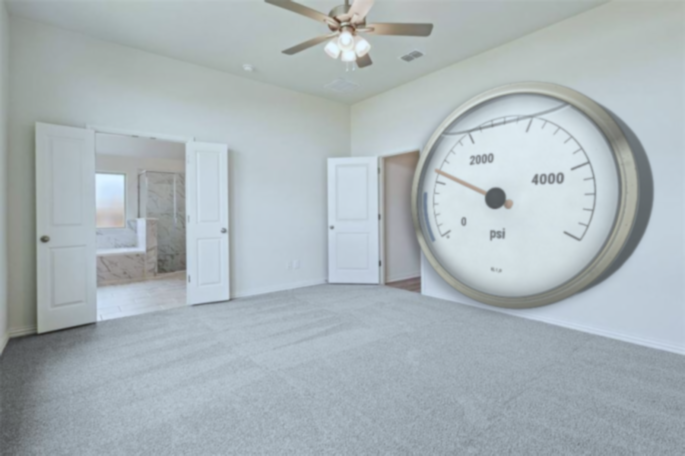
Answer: 1200; psi
